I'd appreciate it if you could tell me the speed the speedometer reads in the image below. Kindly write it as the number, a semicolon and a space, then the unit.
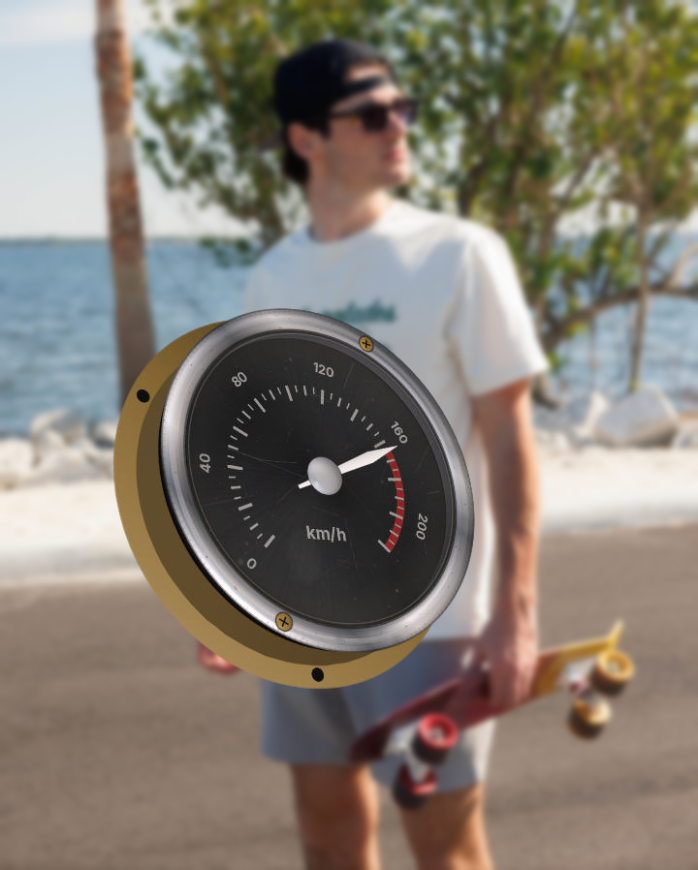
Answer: 165; km/h
